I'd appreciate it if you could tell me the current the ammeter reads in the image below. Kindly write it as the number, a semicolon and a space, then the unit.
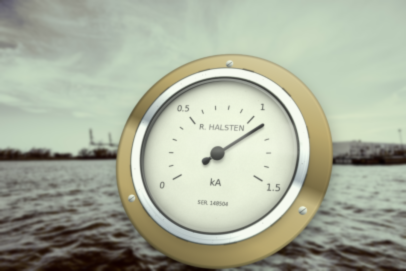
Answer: 1.1; kA
